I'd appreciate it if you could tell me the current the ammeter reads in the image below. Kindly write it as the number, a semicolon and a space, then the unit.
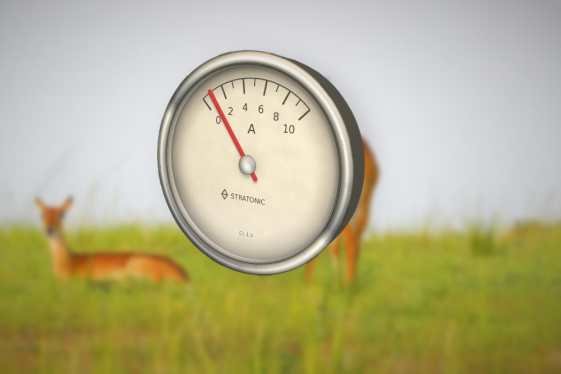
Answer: 1; A
